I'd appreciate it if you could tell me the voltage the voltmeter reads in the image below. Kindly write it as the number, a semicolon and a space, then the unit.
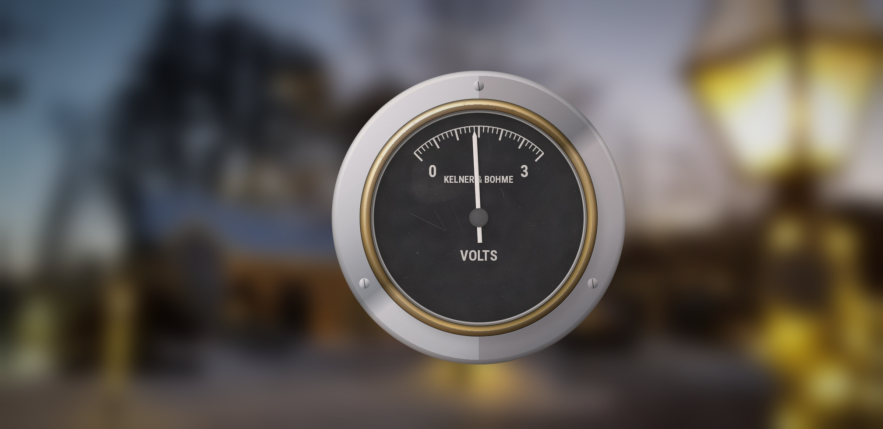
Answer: 1.4; V
